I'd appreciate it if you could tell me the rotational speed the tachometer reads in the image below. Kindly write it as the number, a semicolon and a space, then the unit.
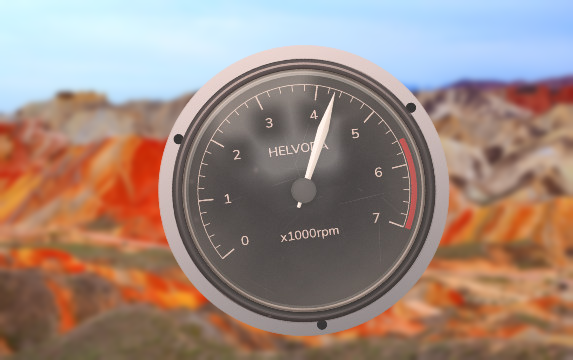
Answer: 4300; rpm
